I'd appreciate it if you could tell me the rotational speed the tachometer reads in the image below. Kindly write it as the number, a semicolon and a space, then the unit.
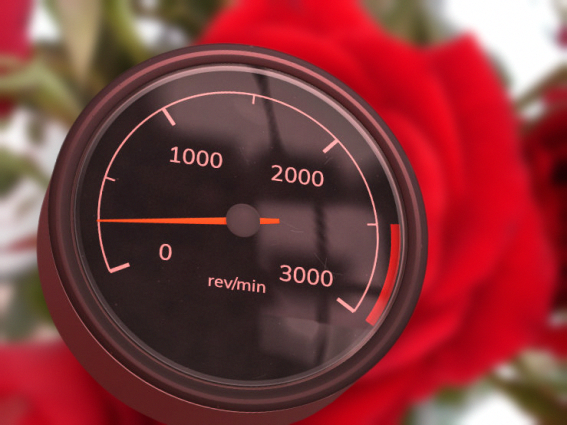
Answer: 250; rpm
